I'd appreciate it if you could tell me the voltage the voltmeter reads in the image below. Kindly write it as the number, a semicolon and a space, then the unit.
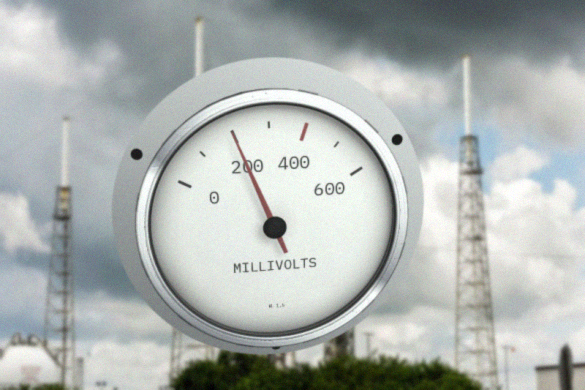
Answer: 200; mV
